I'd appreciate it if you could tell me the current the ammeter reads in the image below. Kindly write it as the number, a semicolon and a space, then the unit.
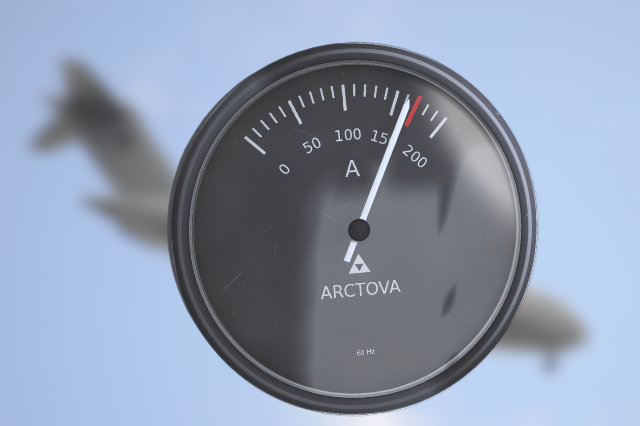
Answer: 160; A
